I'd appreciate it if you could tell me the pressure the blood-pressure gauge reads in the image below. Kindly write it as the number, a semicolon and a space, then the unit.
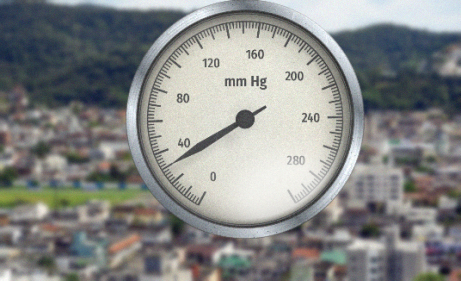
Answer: 30; mmHg
